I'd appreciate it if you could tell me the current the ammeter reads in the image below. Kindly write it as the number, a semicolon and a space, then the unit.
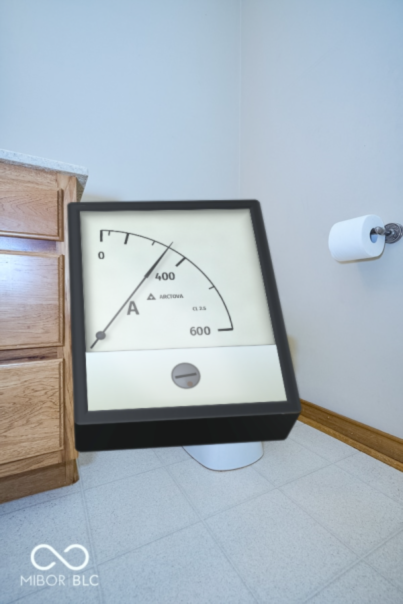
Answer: 350; A
